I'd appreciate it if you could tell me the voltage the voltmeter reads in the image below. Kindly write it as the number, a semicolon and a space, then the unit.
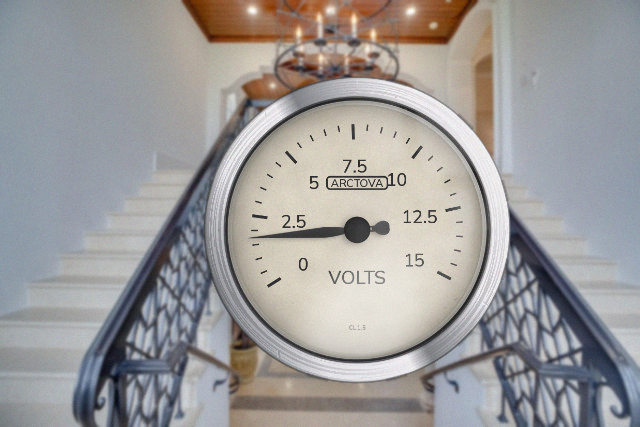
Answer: 1.75; V
